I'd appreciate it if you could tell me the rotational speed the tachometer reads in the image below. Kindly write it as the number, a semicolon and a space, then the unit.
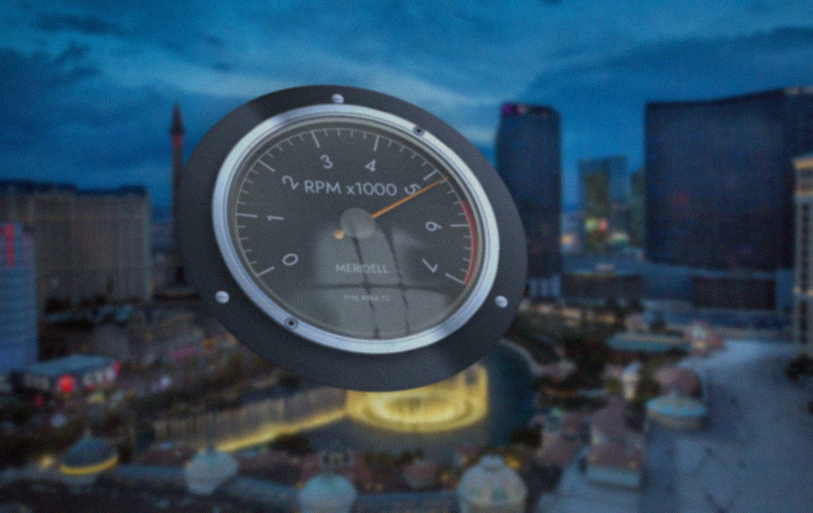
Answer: 5200; rpm
